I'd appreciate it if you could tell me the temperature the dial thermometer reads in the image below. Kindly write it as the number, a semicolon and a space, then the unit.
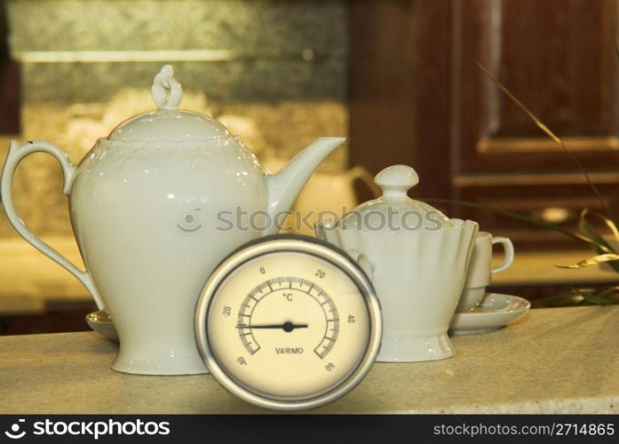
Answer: -25; °C
